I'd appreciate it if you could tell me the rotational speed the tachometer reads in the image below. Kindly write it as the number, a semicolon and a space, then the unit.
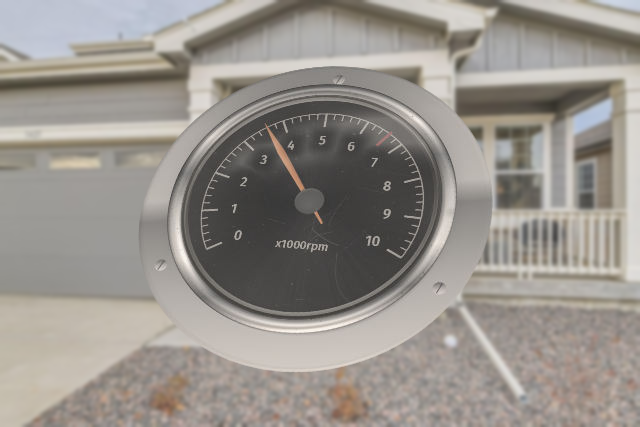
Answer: 3600; rpm
